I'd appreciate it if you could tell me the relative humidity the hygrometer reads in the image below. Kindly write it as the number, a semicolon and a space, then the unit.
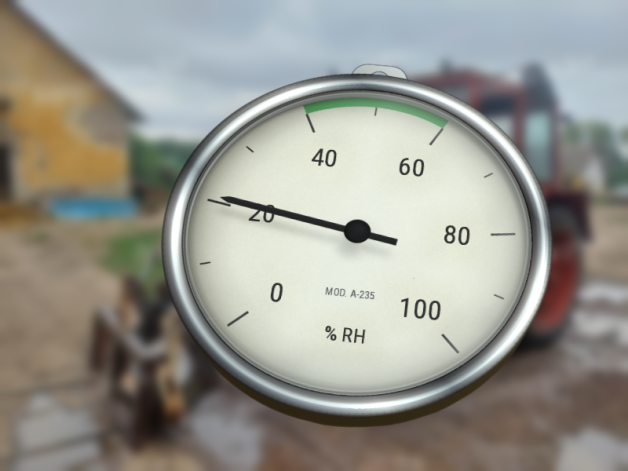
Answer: 20; %
